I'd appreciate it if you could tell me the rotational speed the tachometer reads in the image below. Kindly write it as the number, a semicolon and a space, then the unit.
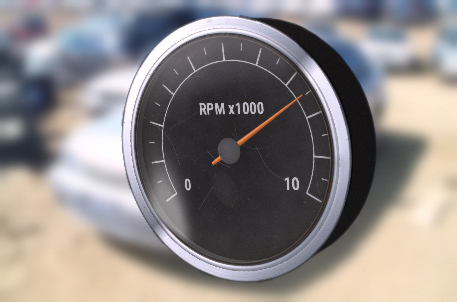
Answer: 7500; rpm
